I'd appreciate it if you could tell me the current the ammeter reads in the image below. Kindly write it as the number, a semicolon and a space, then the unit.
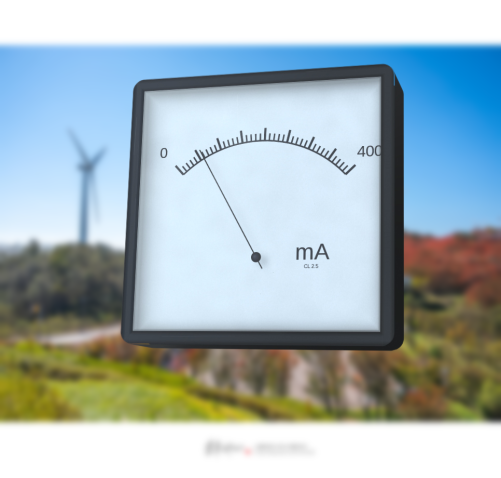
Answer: 60; mA
